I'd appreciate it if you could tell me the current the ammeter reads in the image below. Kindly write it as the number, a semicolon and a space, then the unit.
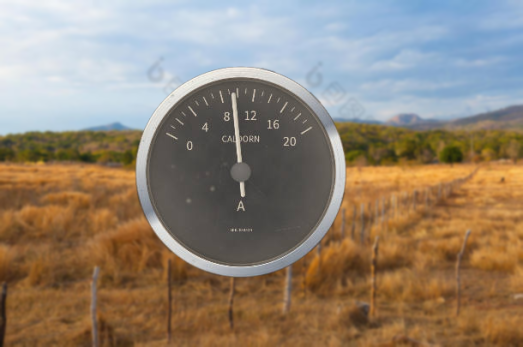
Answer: 9.5; A
